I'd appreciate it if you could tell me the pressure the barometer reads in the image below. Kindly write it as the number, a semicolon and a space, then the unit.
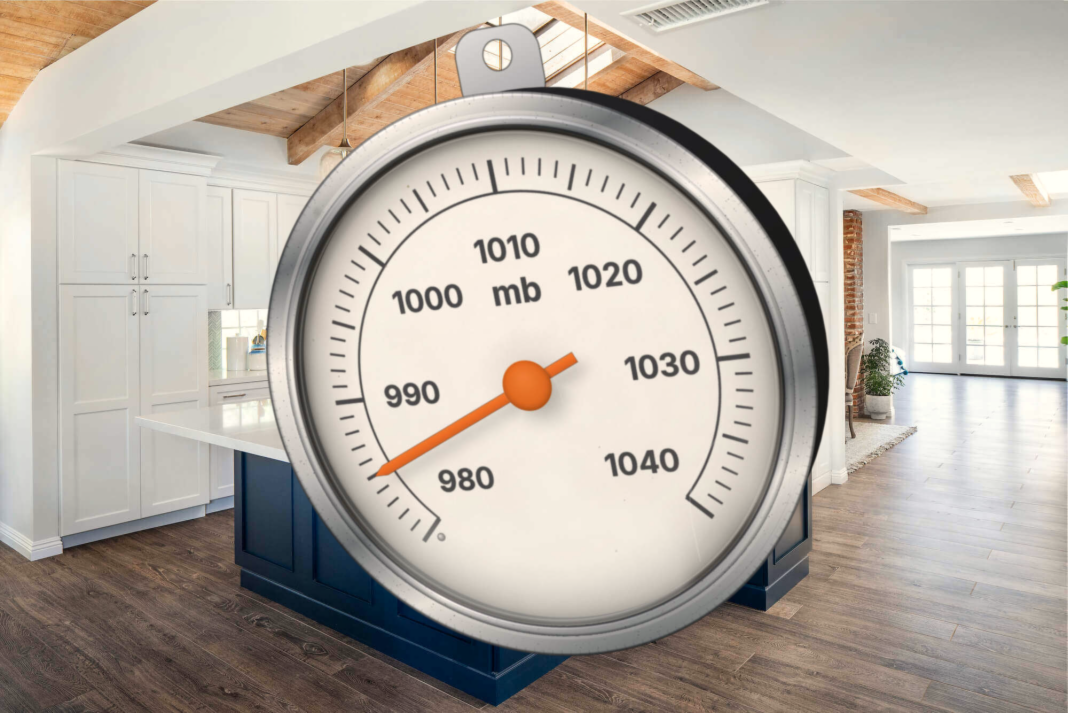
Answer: 985; mbar
